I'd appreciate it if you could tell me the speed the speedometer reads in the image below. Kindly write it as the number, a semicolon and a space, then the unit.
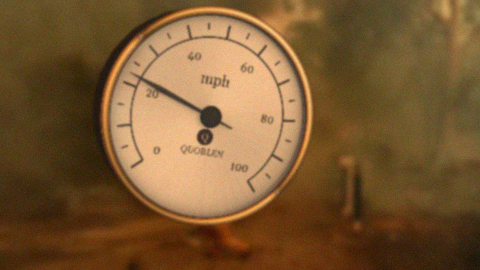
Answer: 22.5; mph
